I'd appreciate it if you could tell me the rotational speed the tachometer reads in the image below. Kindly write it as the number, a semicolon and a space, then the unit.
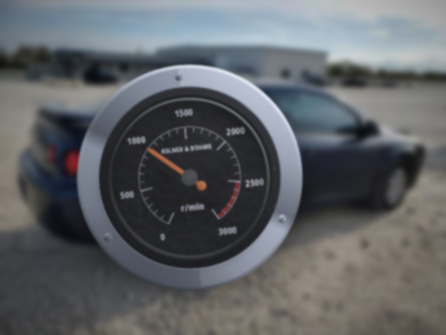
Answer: 1000; rpm
